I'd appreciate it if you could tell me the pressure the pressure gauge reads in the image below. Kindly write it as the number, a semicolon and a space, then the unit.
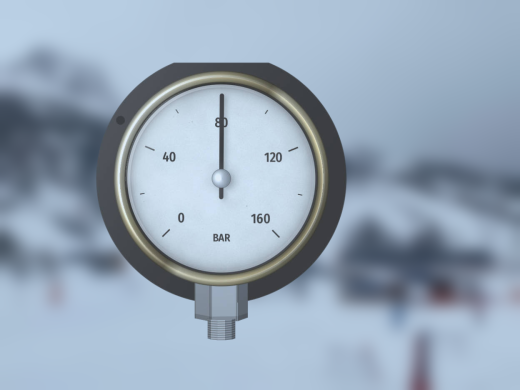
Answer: 80; bar
